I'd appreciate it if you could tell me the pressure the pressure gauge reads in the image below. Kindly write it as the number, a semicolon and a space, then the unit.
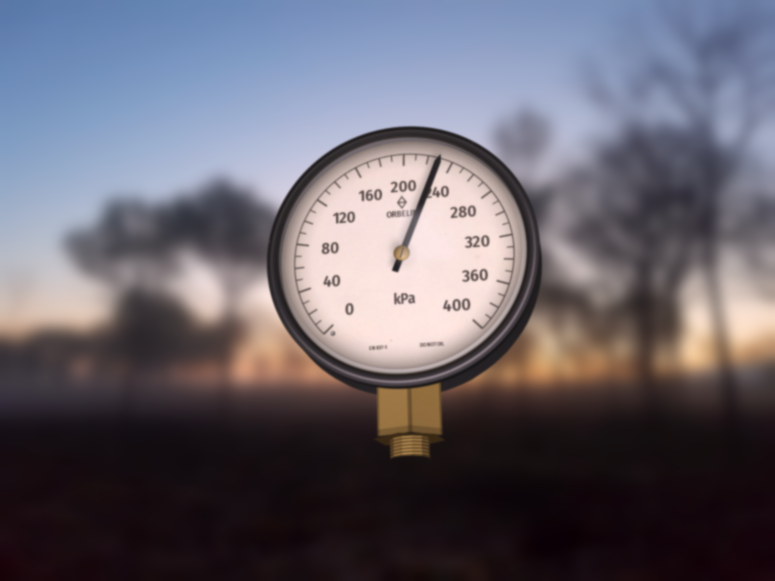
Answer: 230; kPa
